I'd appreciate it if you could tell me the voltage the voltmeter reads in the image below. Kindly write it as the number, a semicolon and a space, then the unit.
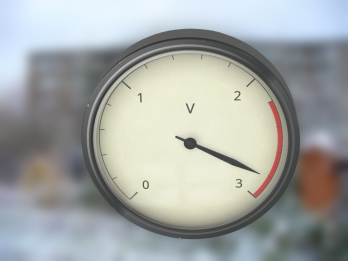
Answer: 2.8; V
